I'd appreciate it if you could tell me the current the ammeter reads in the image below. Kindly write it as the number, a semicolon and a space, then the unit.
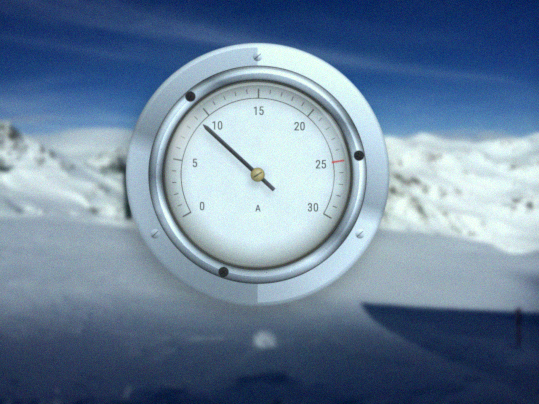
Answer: 9; A
